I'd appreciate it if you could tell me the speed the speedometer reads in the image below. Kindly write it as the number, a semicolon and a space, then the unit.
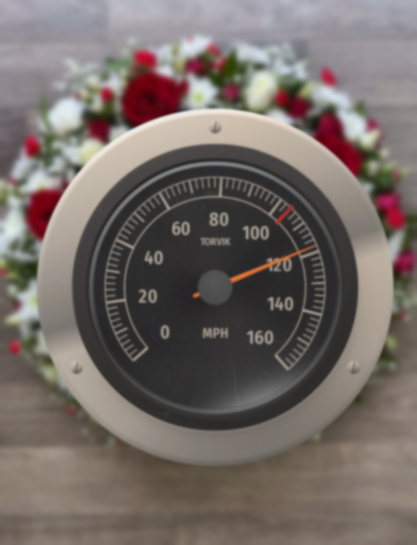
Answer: 118; mph
